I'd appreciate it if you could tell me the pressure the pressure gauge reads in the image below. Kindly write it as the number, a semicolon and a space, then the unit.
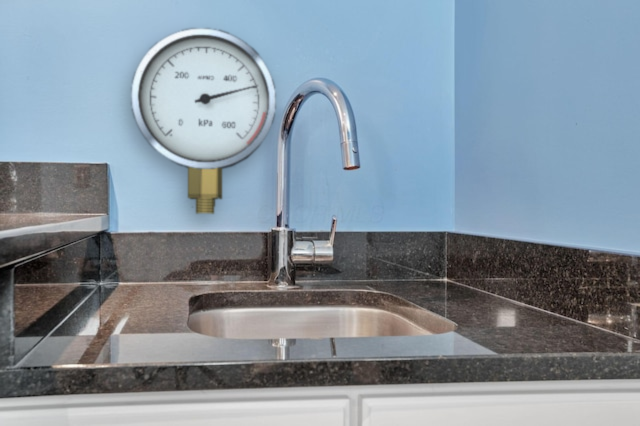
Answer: 460; kPa
